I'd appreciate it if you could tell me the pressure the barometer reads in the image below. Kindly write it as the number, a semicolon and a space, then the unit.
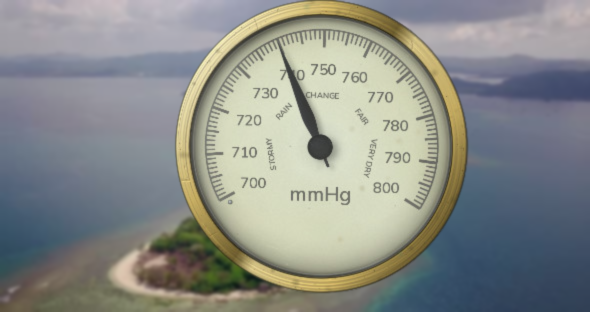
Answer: 740; mmHg
